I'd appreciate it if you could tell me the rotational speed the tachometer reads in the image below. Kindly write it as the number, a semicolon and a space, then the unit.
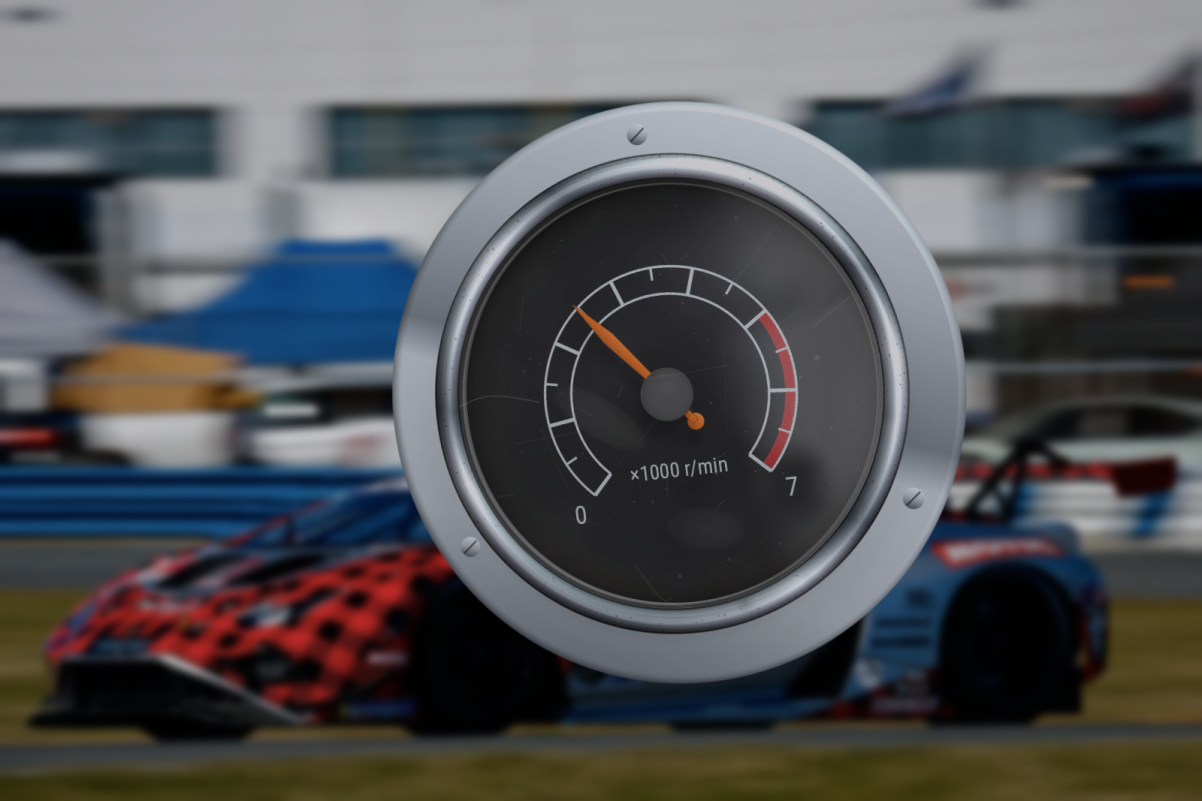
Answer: 2500; rpm
